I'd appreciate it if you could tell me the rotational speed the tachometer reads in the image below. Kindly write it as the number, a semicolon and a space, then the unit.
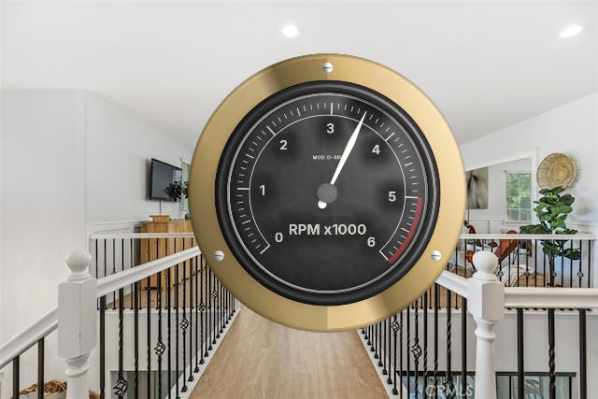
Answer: 3500; rpm
